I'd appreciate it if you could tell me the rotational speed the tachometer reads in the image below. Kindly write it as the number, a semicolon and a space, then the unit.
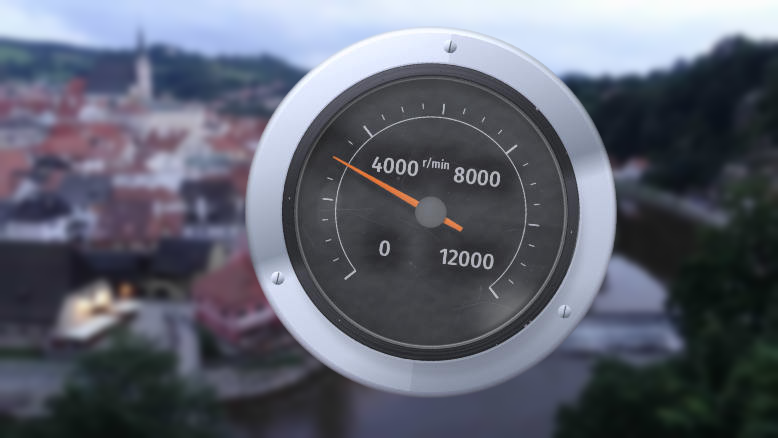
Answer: 3000; rpm
